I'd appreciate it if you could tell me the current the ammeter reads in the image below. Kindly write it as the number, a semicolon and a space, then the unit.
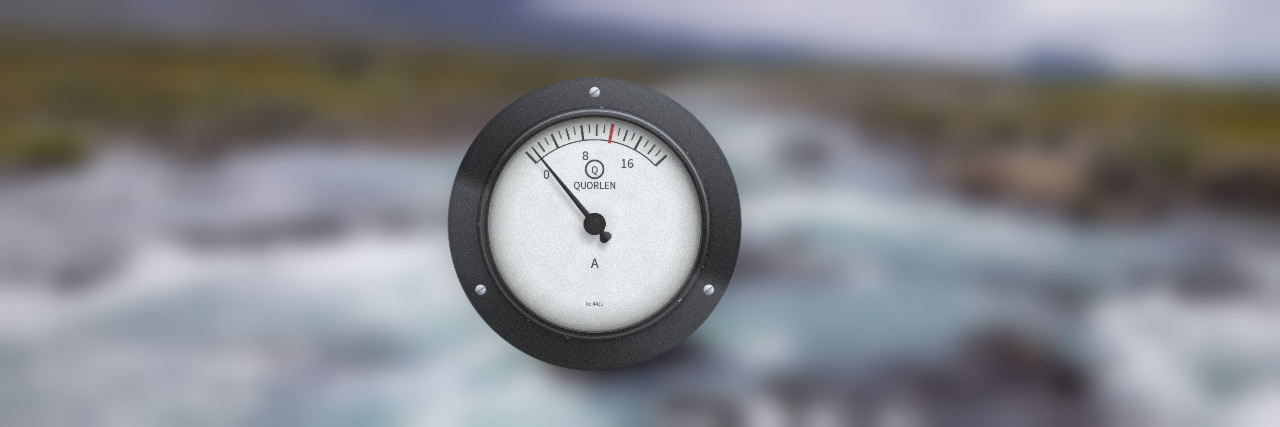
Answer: 1; A
